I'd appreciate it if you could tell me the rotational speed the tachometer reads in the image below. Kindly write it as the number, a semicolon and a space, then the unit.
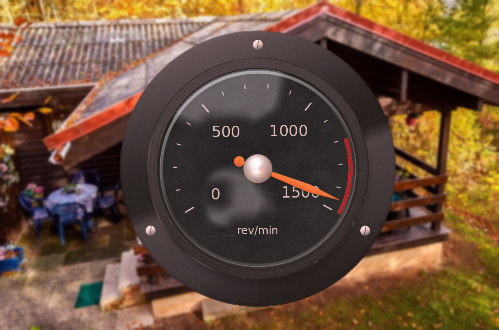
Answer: 1450; rpm
